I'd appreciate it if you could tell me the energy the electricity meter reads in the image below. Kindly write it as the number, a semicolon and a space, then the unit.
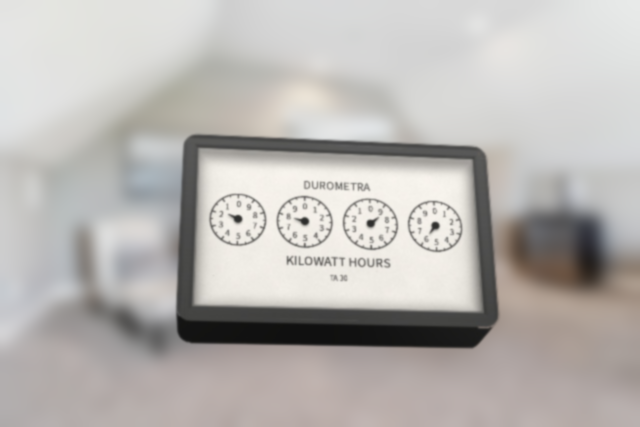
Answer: 1786; kWh
